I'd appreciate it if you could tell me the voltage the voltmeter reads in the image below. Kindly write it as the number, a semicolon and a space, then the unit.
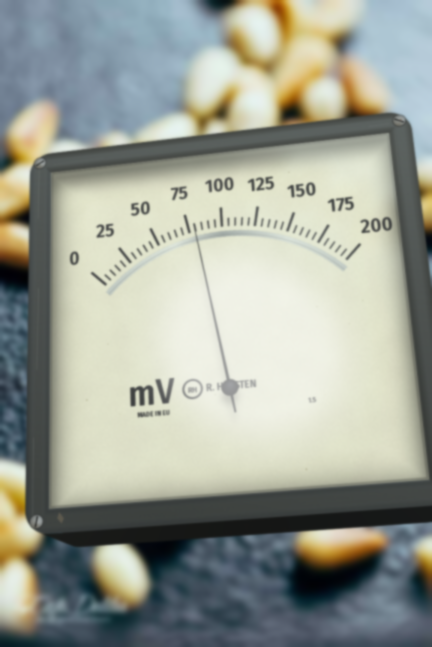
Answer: 80; mV
